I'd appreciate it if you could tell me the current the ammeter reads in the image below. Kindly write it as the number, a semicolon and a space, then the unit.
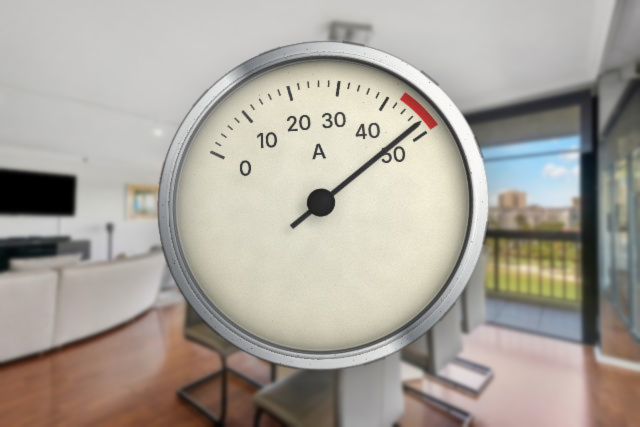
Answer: 48; A
